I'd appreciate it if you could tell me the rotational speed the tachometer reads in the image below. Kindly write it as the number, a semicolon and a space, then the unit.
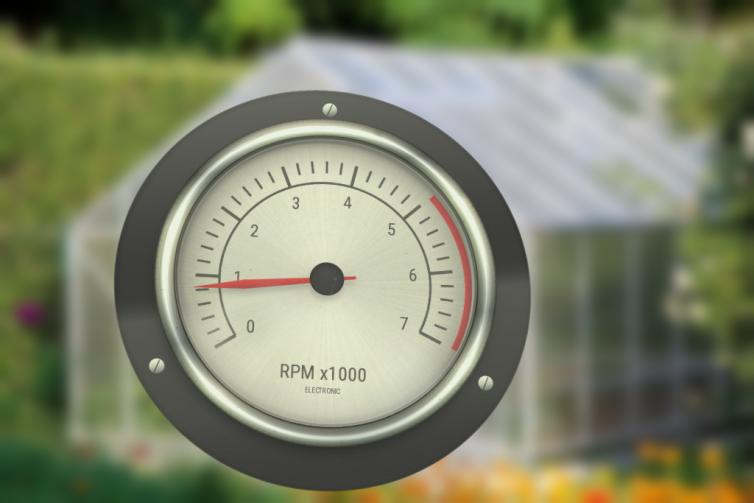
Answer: 800; rpm
